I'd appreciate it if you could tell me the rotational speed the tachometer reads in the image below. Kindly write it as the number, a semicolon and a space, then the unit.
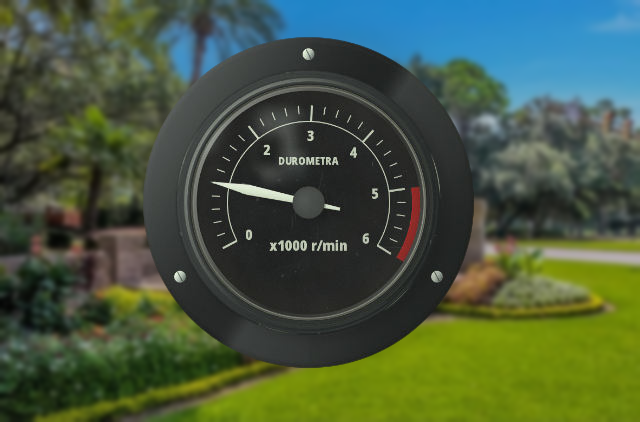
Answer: 1000; rpm
